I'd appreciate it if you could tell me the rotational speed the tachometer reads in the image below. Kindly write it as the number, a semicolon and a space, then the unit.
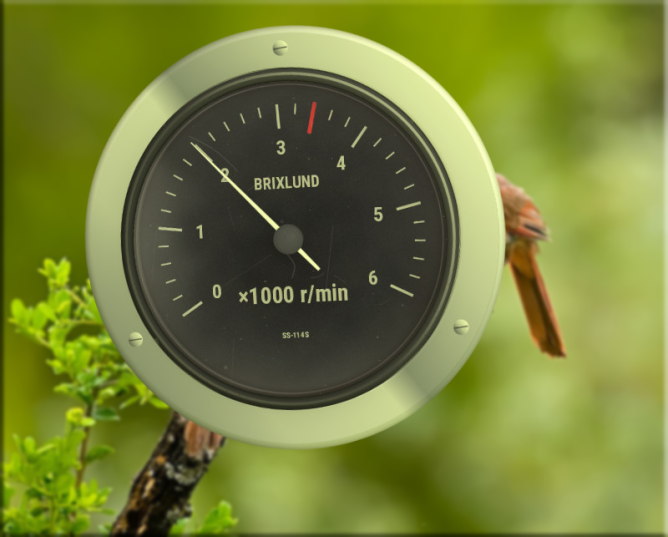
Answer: 2000; rpm
